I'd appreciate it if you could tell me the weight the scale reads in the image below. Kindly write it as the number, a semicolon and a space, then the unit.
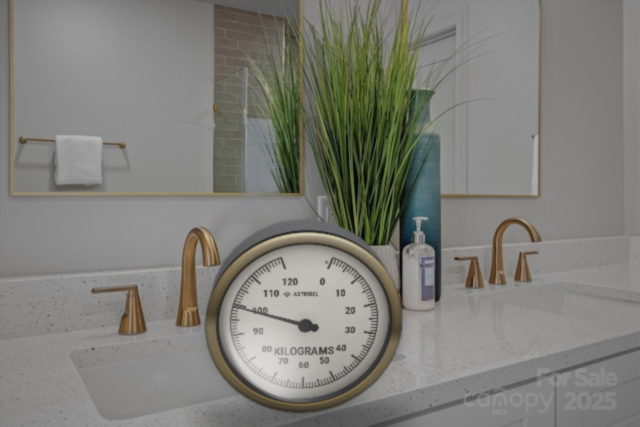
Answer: 100; kg
